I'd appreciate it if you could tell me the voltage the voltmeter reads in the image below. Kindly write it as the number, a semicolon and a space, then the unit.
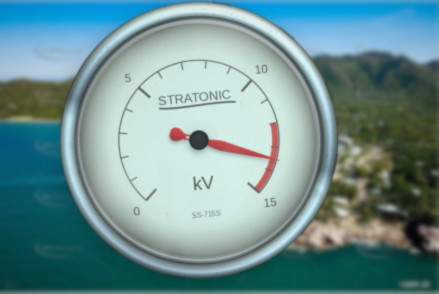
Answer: 13.5; kV
